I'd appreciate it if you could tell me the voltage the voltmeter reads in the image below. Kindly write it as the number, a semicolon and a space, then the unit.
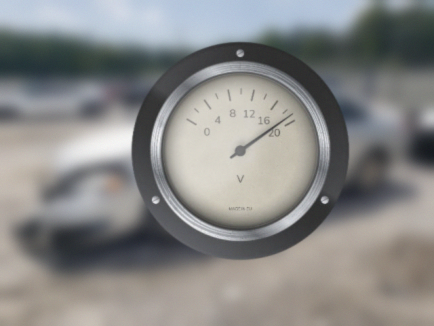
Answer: 19; V
